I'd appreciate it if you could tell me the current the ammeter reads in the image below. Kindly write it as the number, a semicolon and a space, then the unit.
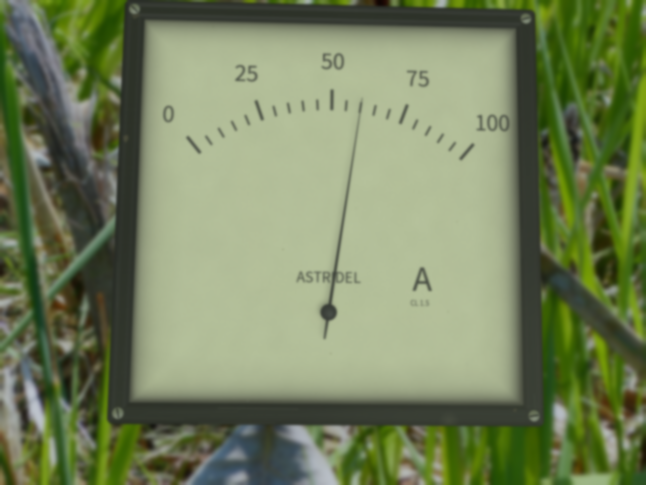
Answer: 60; A
